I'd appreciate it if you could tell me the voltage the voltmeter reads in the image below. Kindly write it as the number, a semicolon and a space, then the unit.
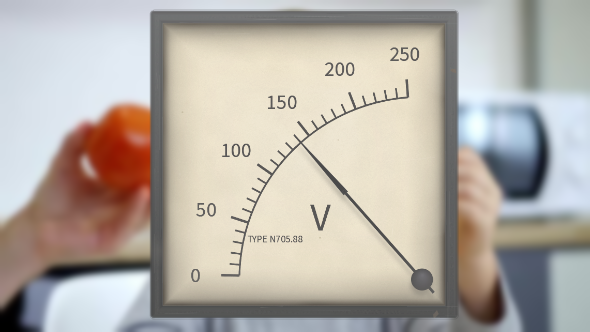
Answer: 140; V
